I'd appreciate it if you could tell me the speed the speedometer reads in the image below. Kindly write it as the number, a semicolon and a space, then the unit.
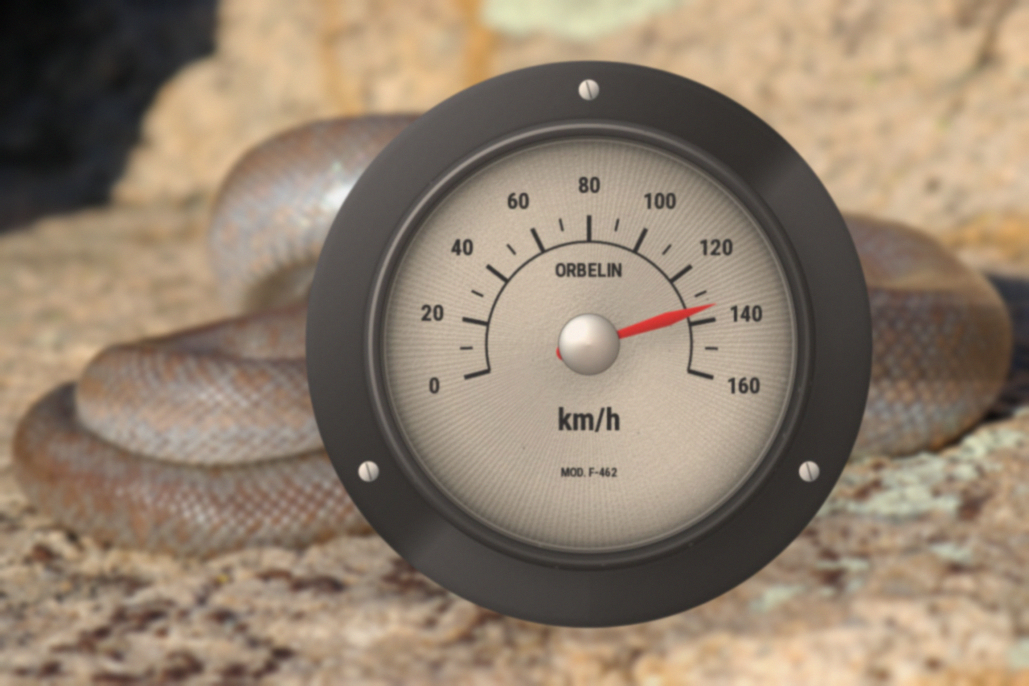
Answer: 135; km/h
